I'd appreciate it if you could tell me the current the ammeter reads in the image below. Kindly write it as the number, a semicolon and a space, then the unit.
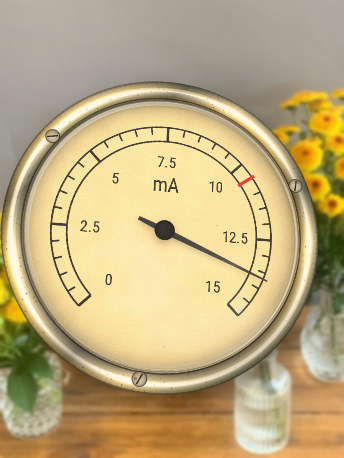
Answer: 13.75; mA
